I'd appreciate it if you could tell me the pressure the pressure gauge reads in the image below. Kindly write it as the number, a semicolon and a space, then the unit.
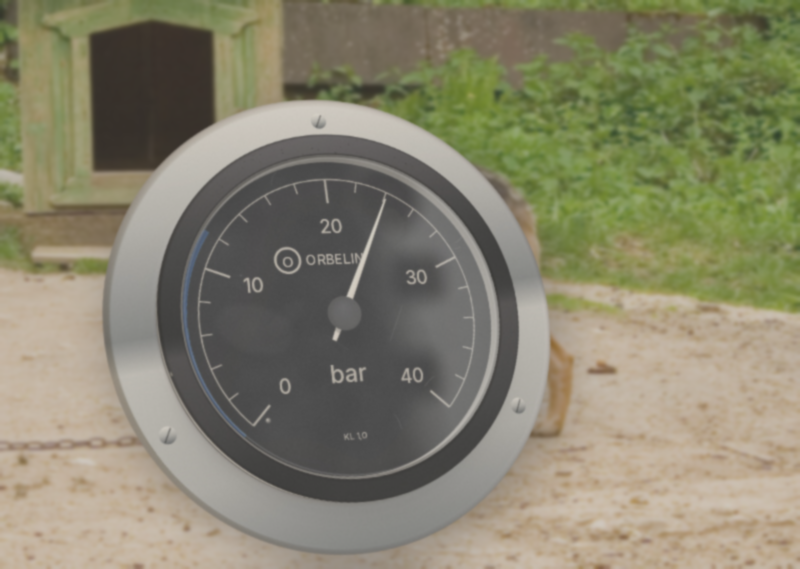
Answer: 24; bar
